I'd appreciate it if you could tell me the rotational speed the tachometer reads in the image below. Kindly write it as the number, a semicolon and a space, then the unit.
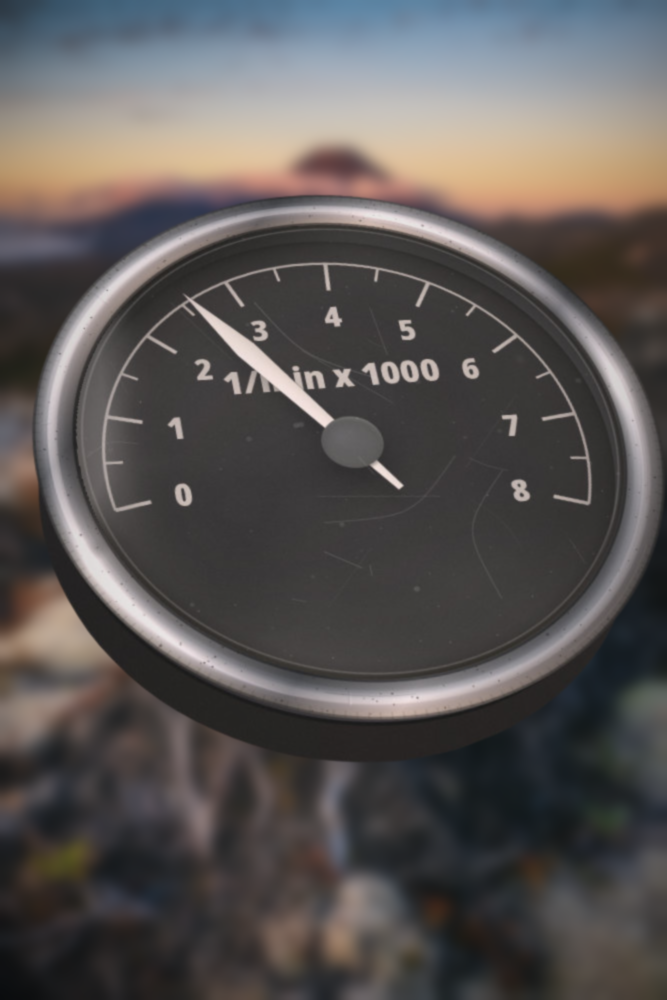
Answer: 2500; rpm
